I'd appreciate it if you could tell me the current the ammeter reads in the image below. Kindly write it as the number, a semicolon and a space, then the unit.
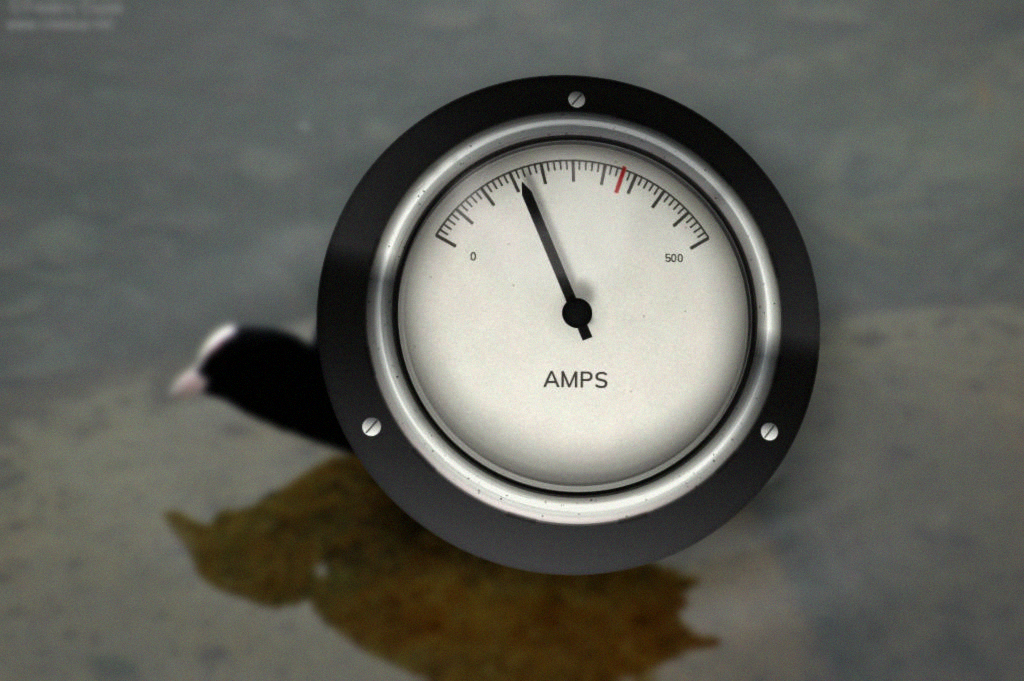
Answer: 160; A
